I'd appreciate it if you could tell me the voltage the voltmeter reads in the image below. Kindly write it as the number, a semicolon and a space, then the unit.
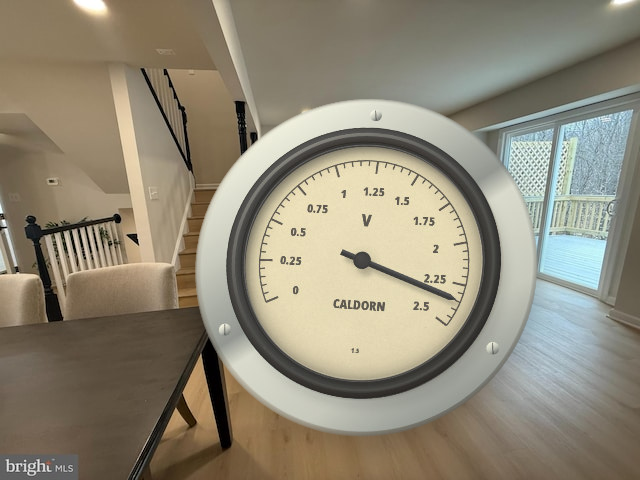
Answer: 2.35; V
